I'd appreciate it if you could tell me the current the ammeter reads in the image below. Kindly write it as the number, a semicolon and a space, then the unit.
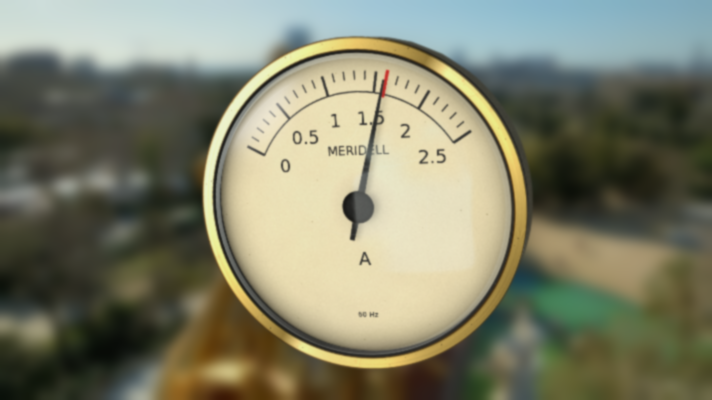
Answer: 1.6; A
